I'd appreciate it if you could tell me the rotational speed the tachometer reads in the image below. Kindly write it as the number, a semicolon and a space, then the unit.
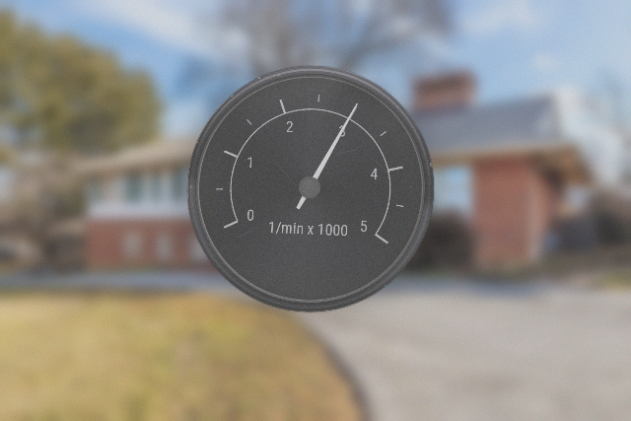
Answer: 3000; rpm
